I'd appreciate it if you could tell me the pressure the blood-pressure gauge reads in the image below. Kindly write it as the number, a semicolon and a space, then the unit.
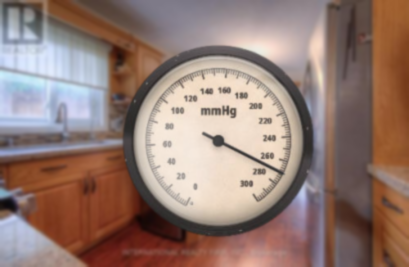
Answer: 270; mmHg
